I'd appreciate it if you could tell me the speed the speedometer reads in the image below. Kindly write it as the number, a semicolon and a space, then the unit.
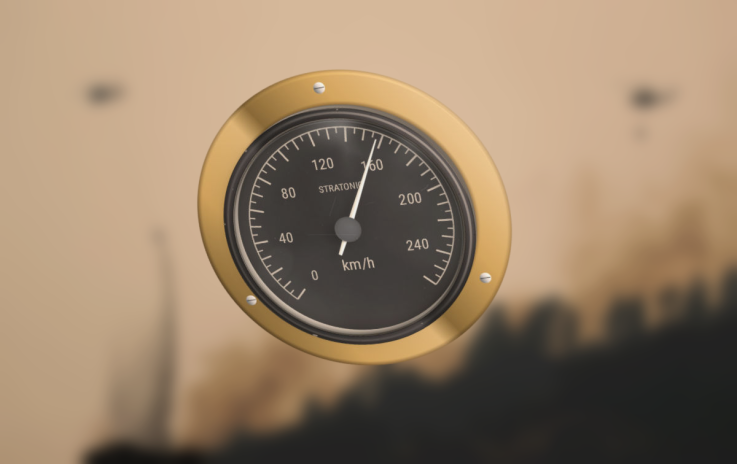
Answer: 157.5; km/h
